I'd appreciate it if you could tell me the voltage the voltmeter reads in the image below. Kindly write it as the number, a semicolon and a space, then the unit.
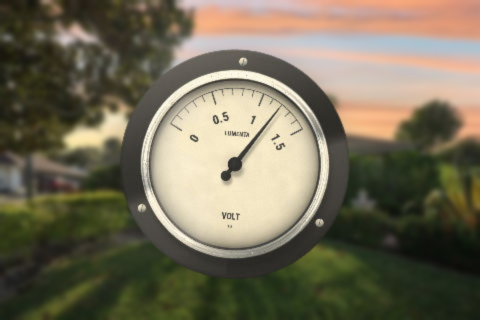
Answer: 1.2; V
